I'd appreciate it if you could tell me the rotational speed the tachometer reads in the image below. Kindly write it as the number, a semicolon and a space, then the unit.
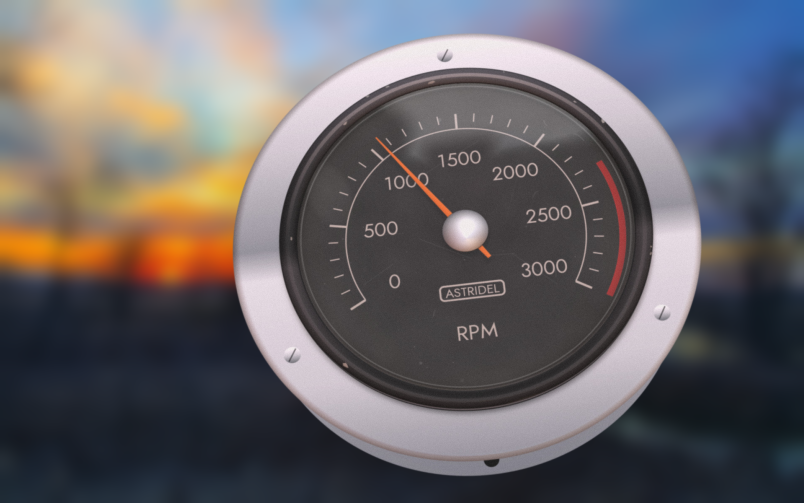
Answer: 1050; rpm
